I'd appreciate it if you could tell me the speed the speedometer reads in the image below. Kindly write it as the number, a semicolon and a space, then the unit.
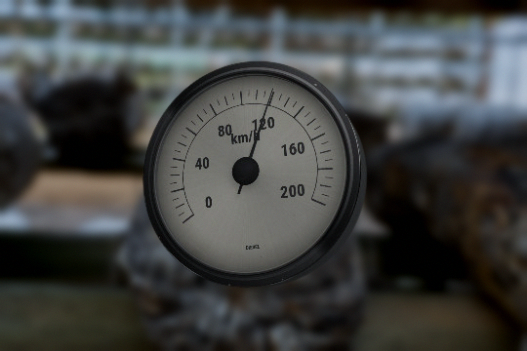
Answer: 120; km/h
